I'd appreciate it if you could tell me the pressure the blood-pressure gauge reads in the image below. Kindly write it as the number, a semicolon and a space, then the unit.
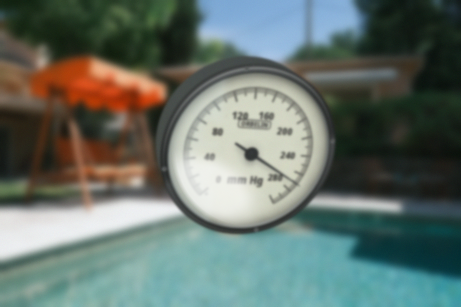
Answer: 270; mmHg
